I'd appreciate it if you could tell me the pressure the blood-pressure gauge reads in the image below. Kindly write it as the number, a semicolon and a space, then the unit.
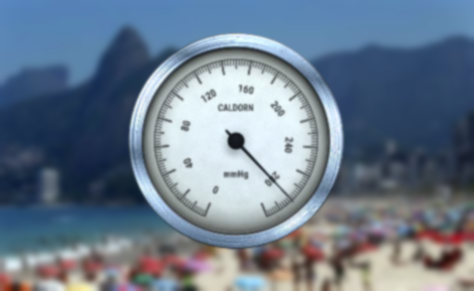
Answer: 280; mmHg
